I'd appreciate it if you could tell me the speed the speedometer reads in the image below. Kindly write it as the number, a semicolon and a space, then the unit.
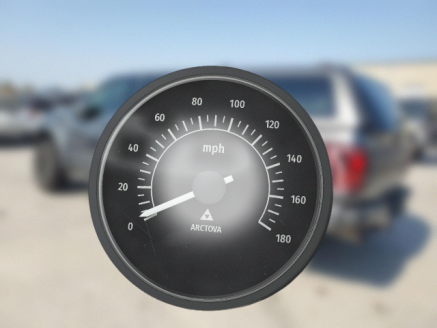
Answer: 2.5; mph
